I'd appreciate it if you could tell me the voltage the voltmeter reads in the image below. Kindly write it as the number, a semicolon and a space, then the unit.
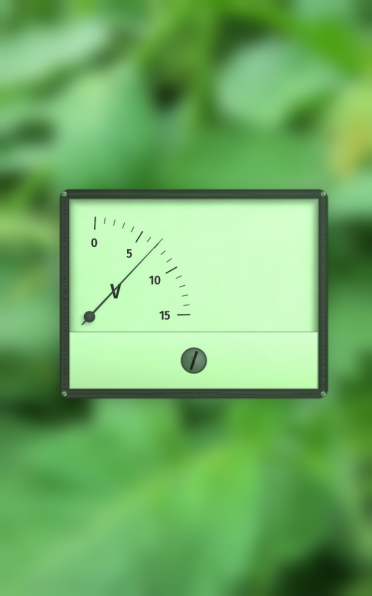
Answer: 7; V
